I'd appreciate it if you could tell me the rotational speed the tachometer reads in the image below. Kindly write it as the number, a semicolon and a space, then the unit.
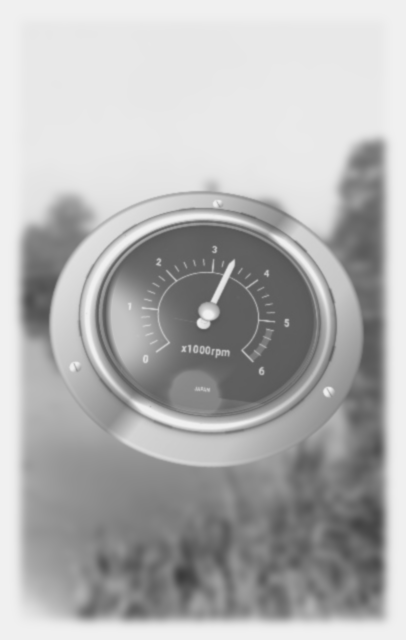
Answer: 3400; rpm
